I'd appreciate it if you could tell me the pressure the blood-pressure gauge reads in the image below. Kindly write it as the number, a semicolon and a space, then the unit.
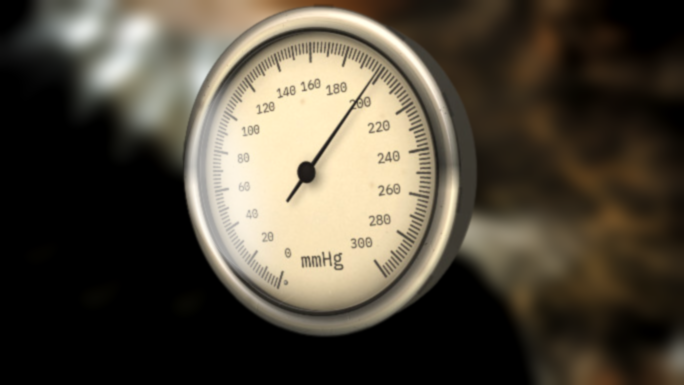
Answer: 200; mmHg
